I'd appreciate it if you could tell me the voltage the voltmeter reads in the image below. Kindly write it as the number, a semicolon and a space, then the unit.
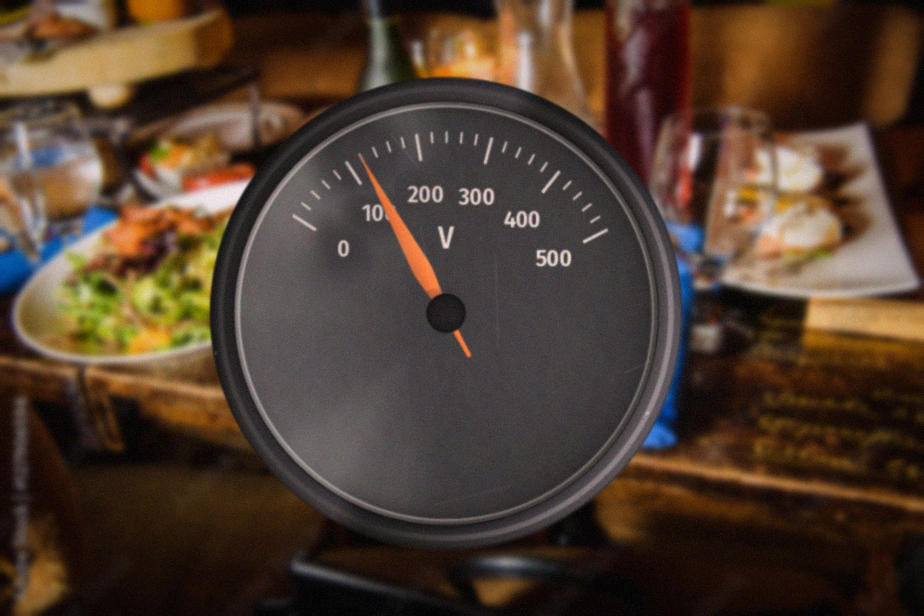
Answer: 120; V
